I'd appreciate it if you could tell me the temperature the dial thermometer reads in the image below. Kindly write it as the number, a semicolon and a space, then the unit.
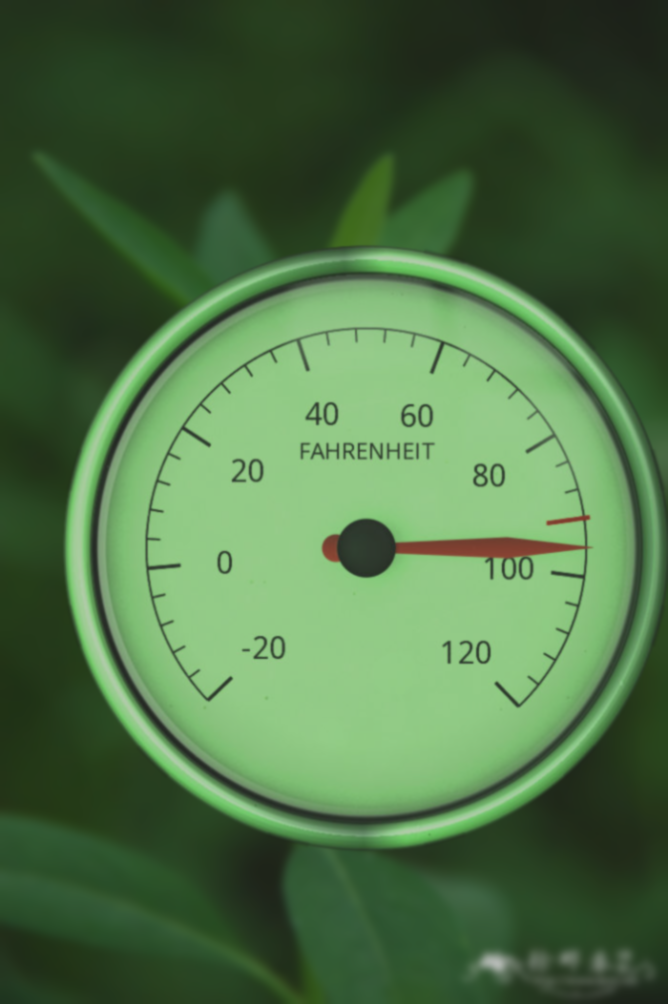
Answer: 96; °F
